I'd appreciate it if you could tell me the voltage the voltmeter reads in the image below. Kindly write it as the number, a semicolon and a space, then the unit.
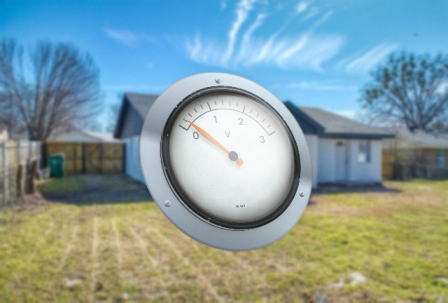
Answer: 0.2; V
